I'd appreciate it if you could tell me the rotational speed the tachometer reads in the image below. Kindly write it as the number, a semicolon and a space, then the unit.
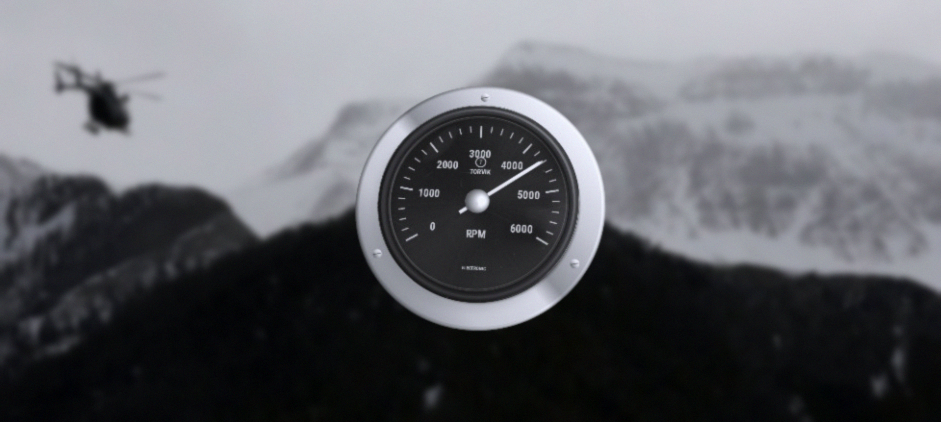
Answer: 4400; rpm
